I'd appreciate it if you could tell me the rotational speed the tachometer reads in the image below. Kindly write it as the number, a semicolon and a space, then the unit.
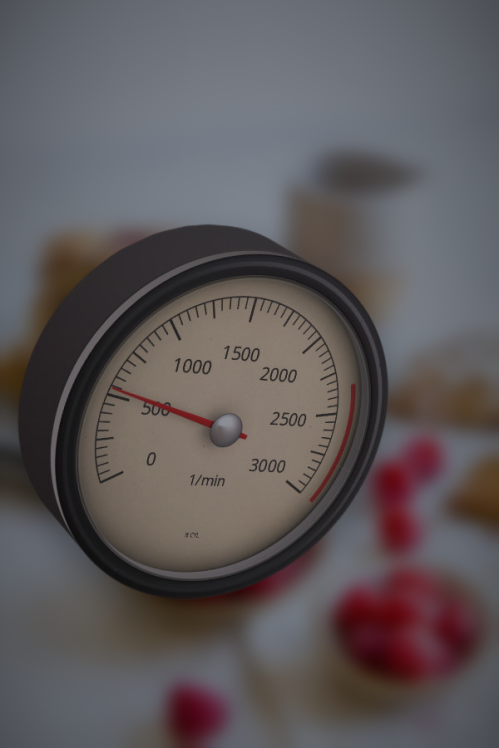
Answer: 550; rpm
